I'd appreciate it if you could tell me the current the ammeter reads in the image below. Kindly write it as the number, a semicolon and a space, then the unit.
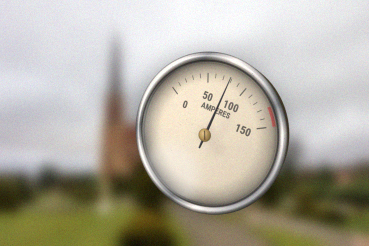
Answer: 80; A
